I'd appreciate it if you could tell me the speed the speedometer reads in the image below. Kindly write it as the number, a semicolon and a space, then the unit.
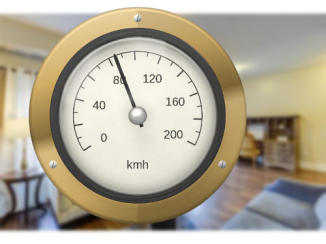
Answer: 85; km/h
